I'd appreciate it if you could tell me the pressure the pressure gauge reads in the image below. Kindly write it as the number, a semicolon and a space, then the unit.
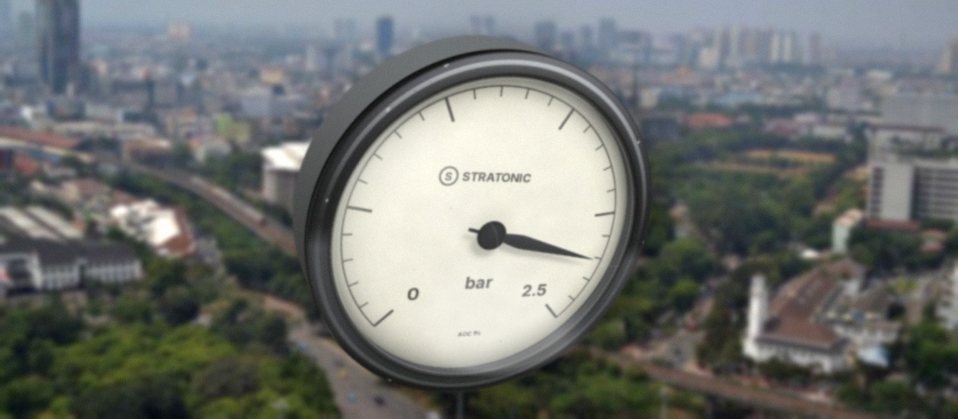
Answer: 2.2; bar
